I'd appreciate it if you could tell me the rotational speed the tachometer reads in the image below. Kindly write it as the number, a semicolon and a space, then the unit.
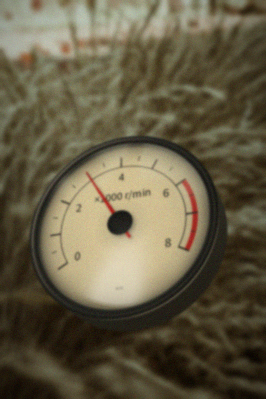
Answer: 3000; rpm
